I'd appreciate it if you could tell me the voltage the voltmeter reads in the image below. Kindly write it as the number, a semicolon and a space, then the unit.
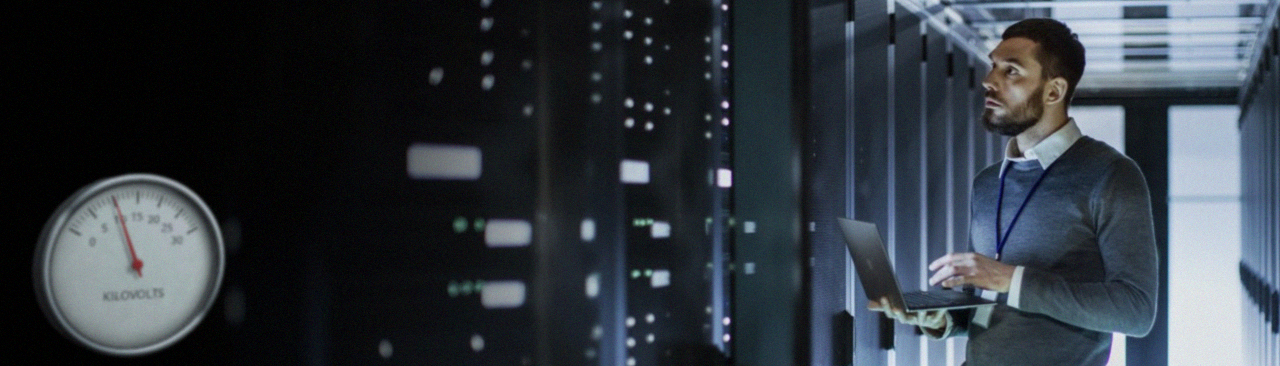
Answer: 10; kV
